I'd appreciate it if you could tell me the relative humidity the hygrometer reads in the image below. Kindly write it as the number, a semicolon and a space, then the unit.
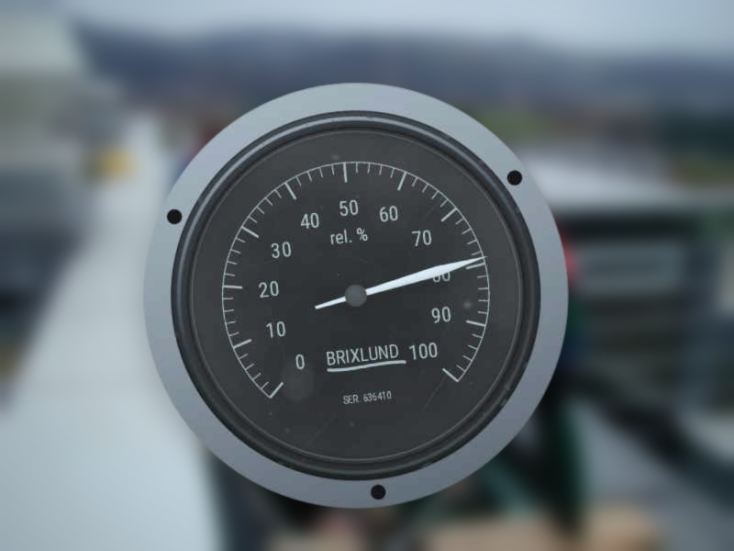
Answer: 79; %
